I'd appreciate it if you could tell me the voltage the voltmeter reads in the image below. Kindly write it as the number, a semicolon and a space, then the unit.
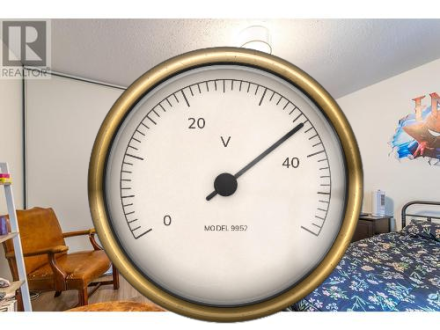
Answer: 36; V
